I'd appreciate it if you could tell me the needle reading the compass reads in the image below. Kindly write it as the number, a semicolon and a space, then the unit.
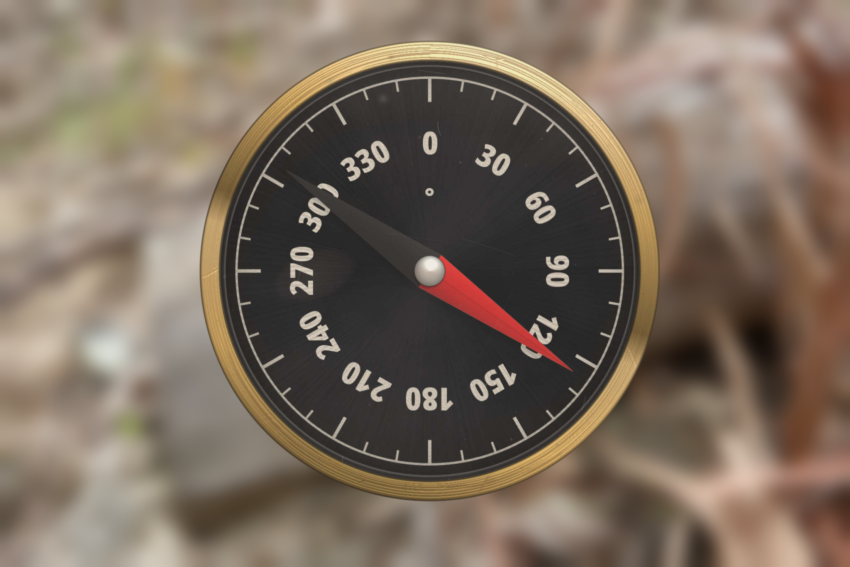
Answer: 125; °
